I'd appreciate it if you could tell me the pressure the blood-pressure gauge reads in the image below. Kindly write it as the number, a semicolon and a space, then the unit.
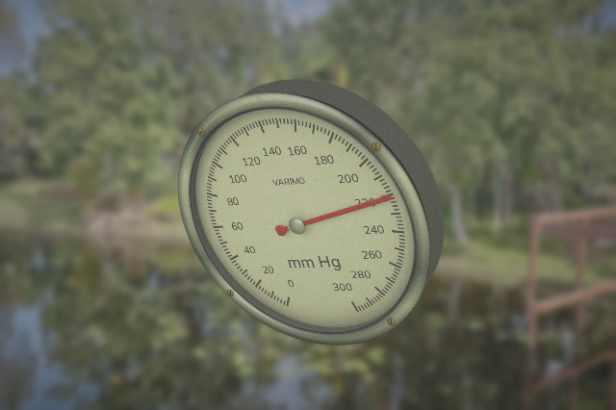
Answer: 220; mmHg
